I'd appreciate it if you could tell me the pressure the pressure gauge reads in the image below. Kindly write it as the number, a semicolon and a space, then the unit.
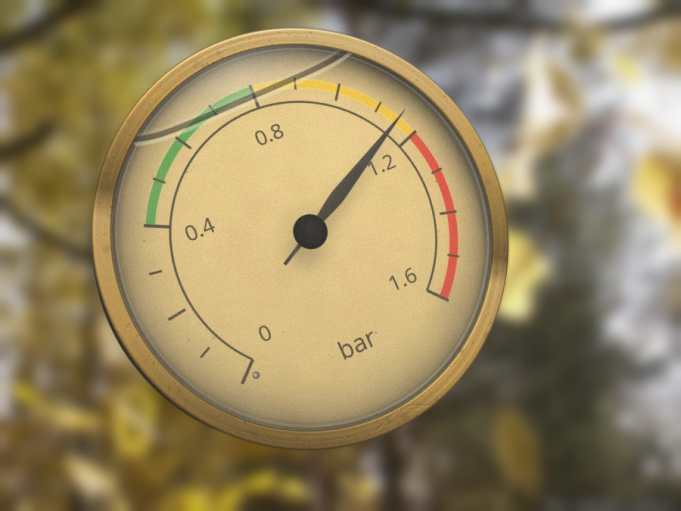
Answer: 1.15; bar
